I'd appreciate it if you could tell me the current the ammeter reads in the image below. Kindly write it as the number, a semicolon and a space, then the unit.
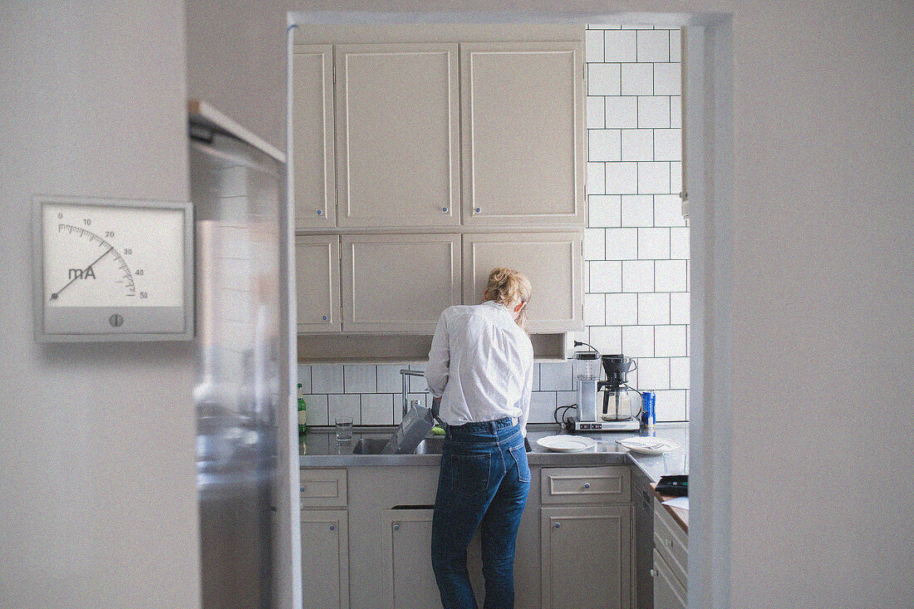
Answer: 25; mA
